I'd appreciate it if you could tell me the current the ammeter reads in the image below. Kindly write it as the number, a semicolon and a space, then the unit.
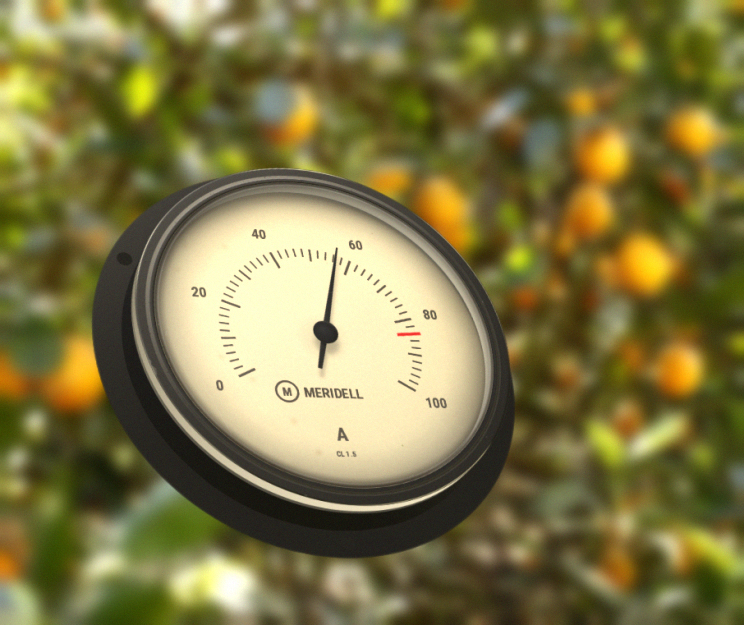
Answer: 56; A
